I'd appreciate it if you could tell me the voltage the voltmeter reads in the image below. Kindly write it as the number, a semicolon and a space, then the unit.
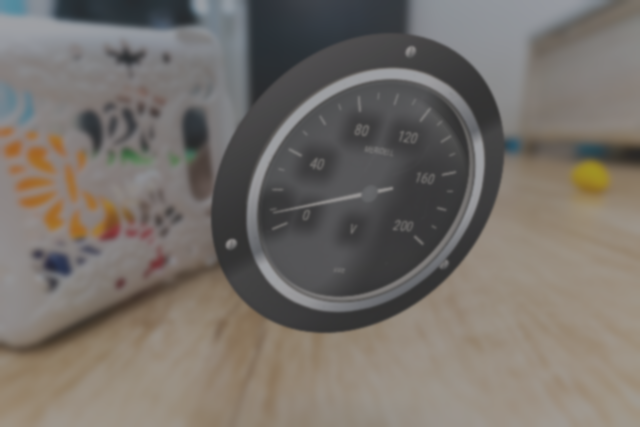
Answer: 10; V
